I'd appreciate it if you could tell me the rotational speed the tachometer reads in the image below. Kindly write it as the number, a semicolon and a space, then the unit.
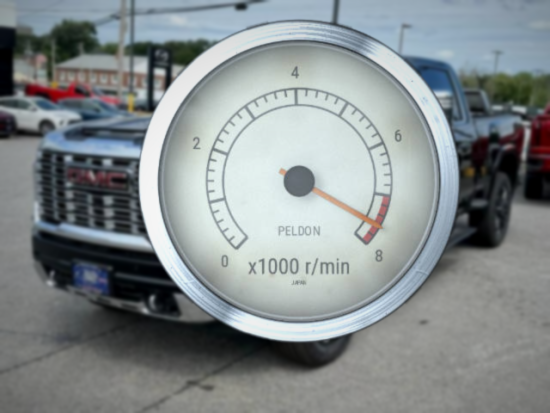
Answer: 7600; rpm
